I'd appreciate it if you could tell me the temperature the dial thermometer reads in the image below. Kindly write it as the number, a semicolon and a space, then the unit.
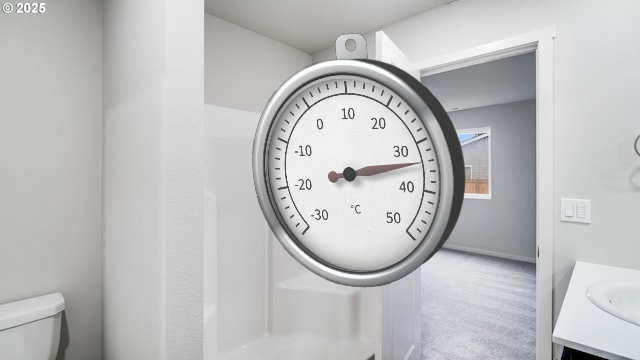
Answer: 34; °C
